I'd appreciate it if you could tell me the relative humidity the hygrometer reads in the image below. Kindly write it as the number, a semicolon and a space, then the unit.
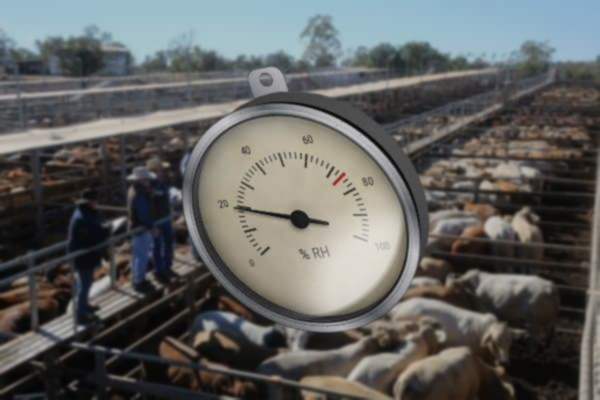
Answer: 20; %
